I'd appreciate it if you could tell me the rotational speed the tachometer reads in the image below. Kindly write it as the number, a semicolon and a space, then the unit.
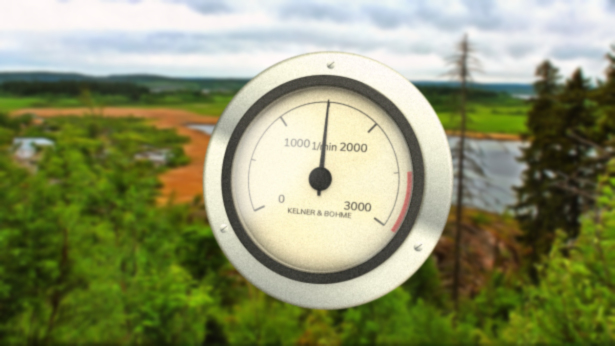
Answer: 1500; rpm
